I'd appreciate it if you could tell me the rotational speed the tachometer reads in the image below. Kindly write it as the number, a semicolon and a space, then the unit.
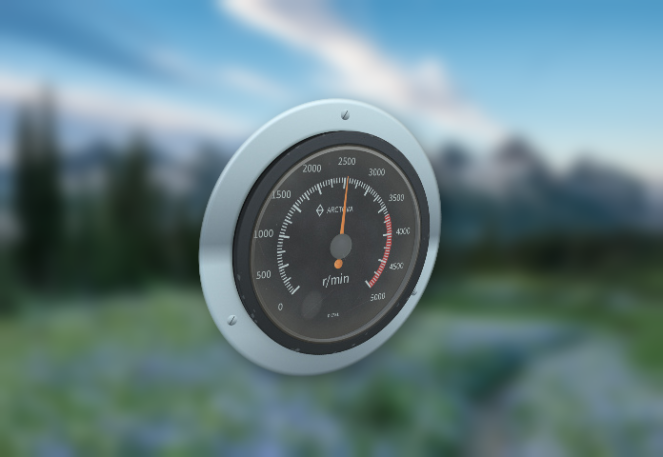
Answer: 2500; rpm
